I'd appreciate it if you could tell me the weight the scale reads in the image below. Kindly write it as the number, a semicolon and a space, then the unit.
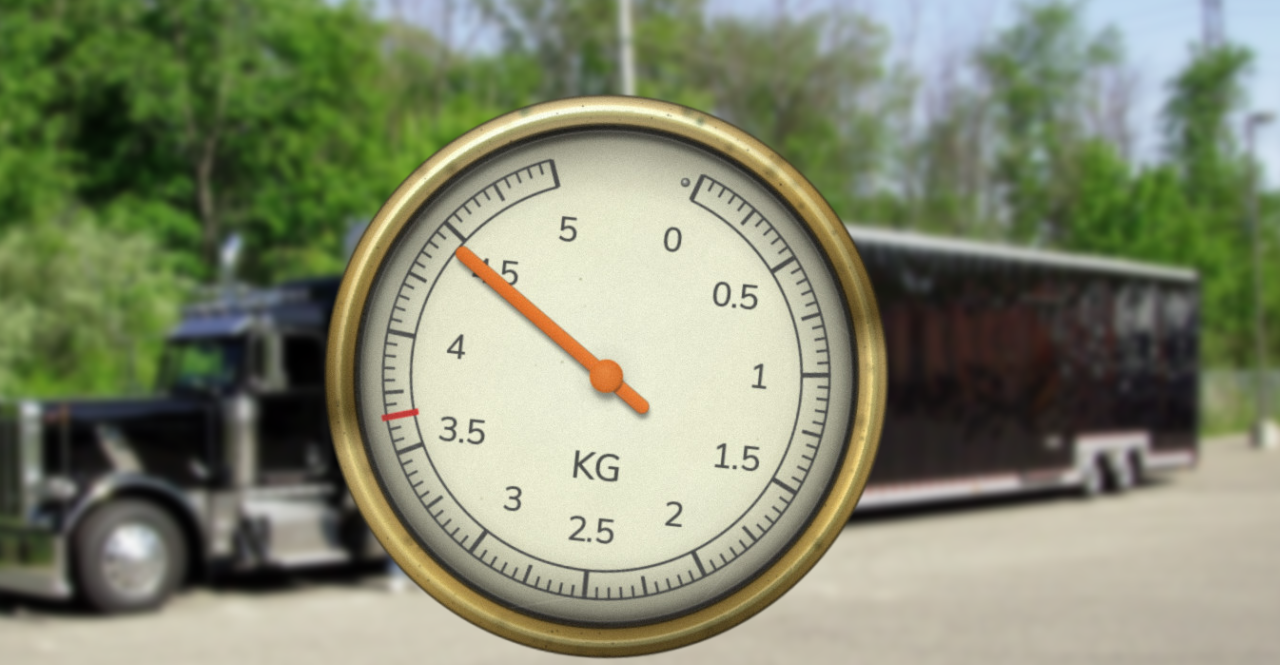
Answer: 4.45; kg
